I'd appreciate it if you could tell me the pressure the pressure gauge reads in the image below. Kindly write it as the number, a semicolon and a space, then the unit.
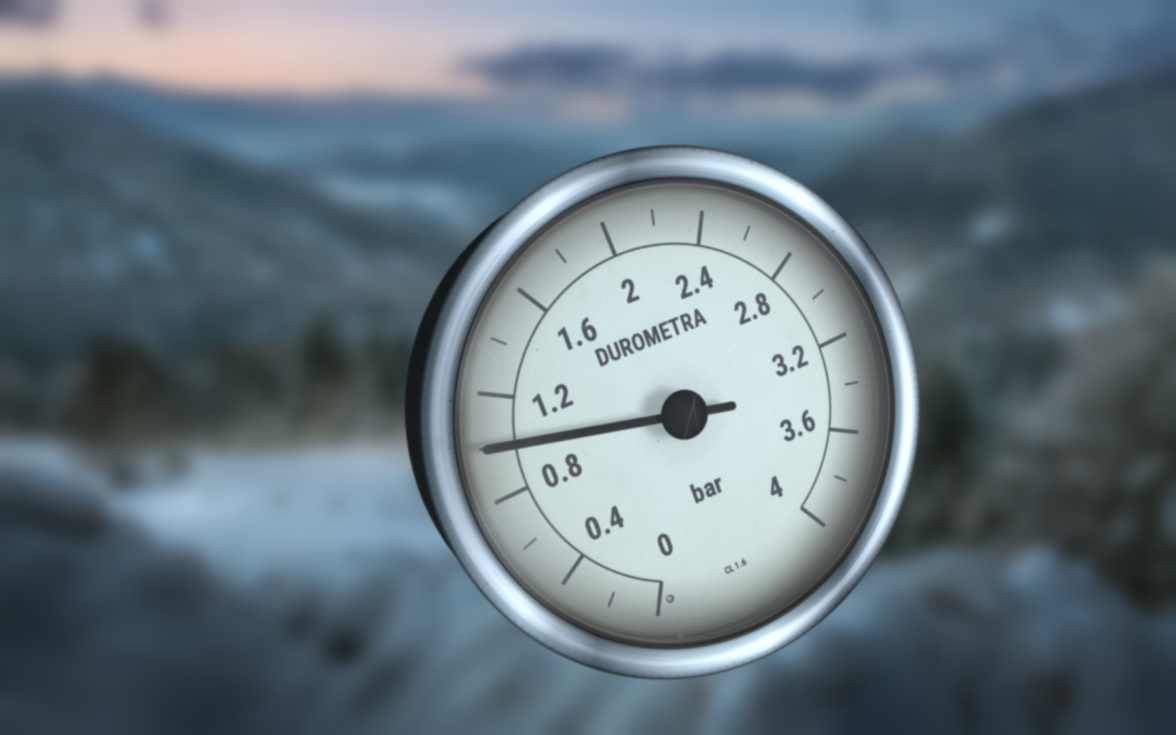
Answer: 1; bar
